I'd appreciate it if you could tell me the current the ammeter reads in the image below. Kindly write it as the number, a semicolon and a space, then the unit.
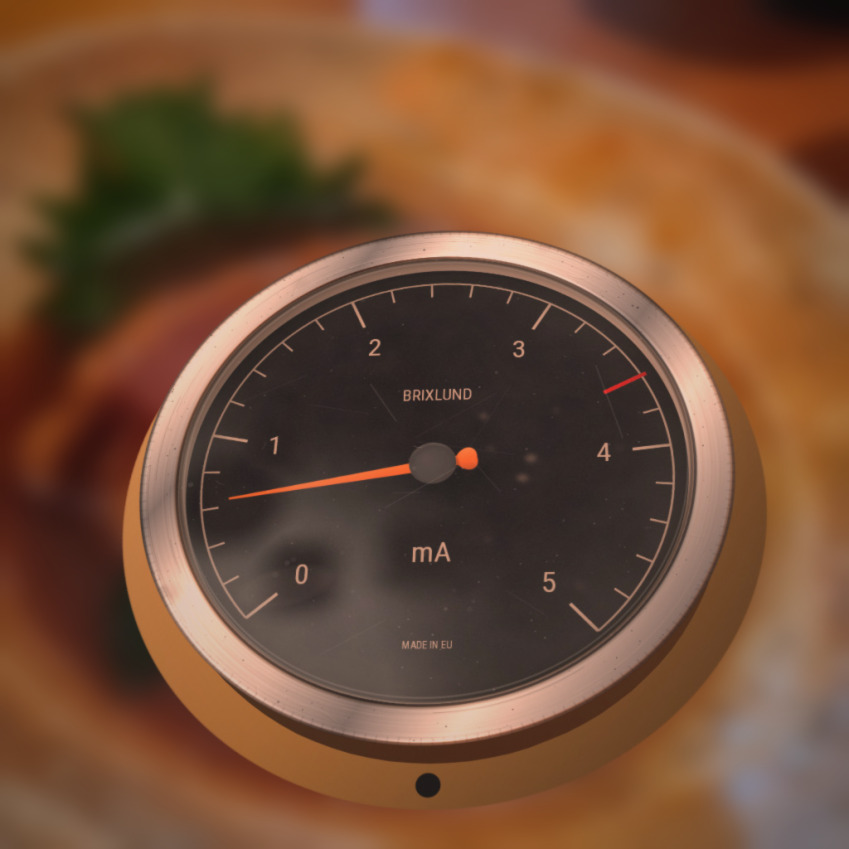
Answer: 0.6; mA
